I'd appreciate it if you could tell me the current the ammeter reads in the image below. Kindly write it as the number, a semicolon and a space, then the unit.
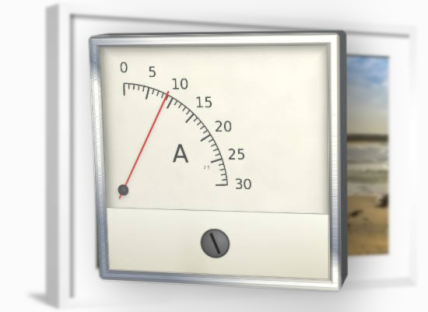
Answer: 9; A
